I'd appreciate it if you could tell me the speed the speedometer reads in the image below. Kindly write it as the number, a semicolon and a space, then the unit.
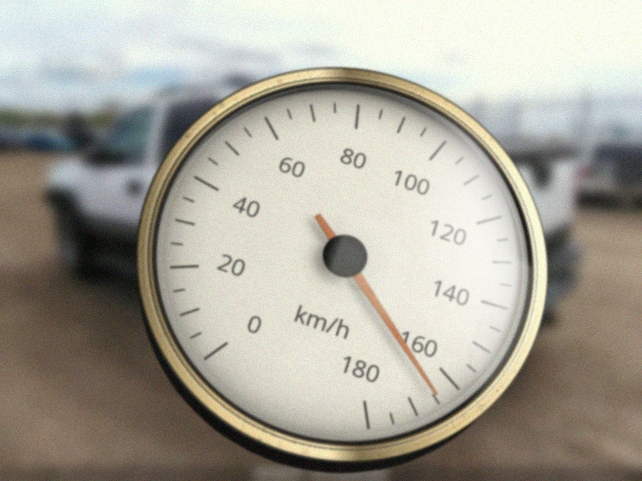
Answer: 165; km/h
